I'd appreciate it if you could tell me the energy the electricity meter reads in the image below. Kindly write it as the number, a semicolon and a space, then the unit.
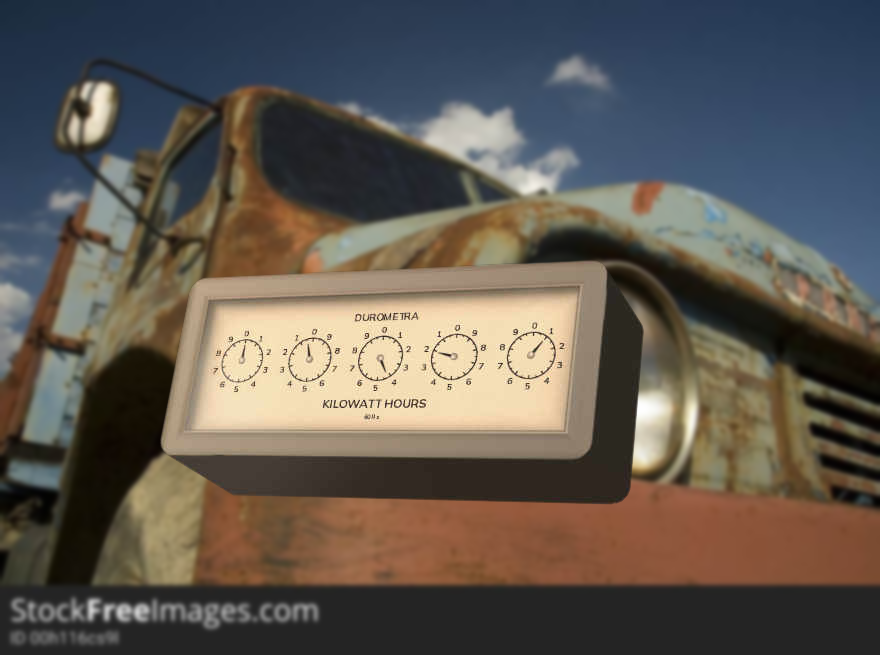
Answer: 421; kWh
